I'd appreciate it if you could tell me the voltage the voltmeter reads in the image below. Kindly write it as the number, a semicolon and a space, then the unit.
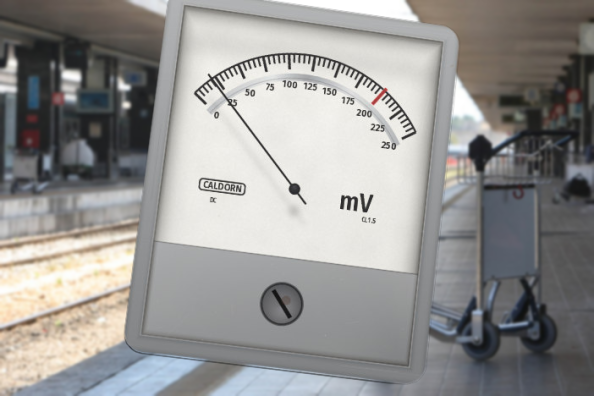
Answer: 20; mV
